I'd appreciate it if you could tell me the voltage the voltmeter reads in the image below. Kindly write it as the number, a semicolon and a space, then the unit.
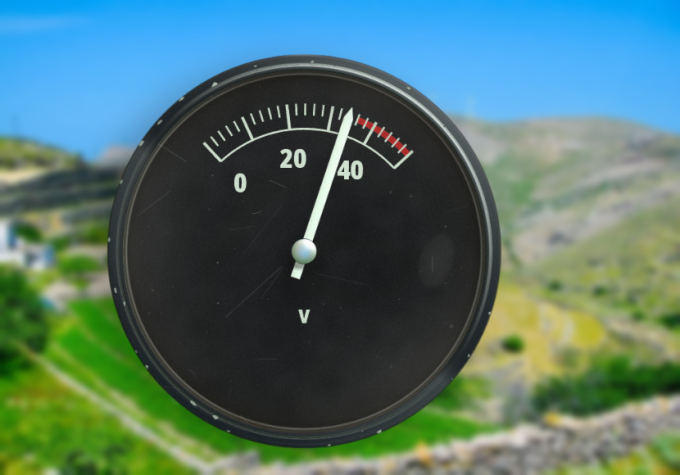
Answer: 34; V
